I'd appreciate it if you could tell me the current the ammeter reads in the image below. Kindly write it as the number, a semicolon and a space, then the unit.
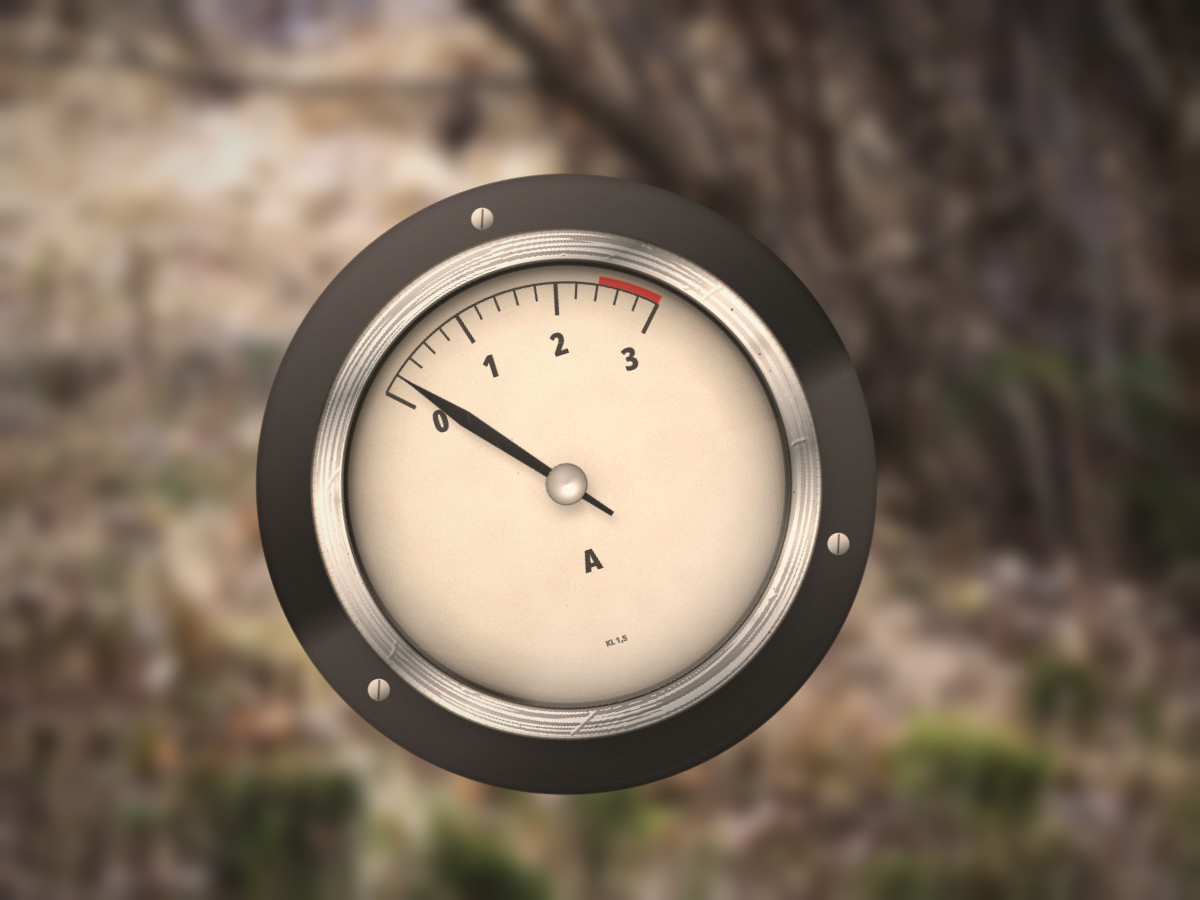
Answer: 0.2; A
